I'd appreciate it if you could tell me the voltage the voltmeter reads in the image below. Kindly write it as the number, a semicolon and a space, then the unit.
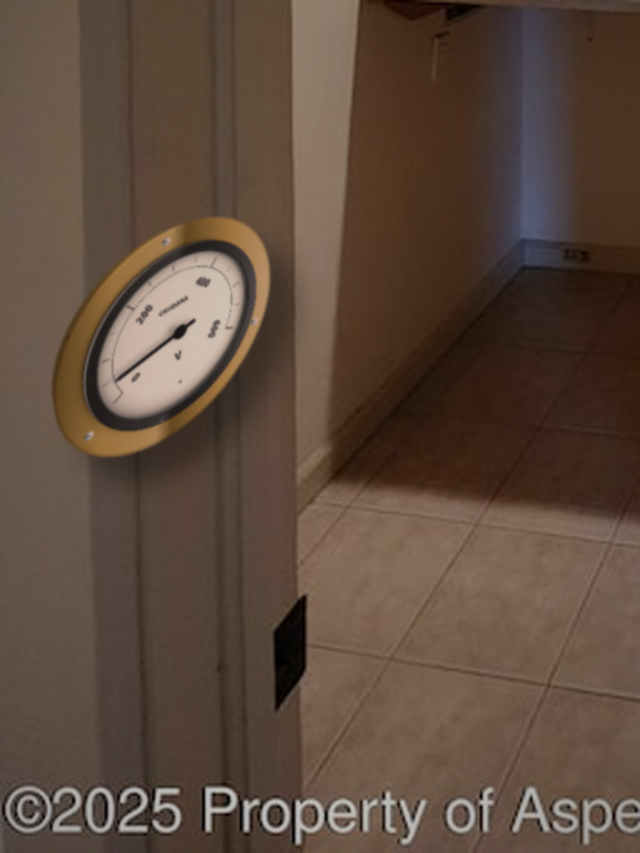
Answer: 50; V
